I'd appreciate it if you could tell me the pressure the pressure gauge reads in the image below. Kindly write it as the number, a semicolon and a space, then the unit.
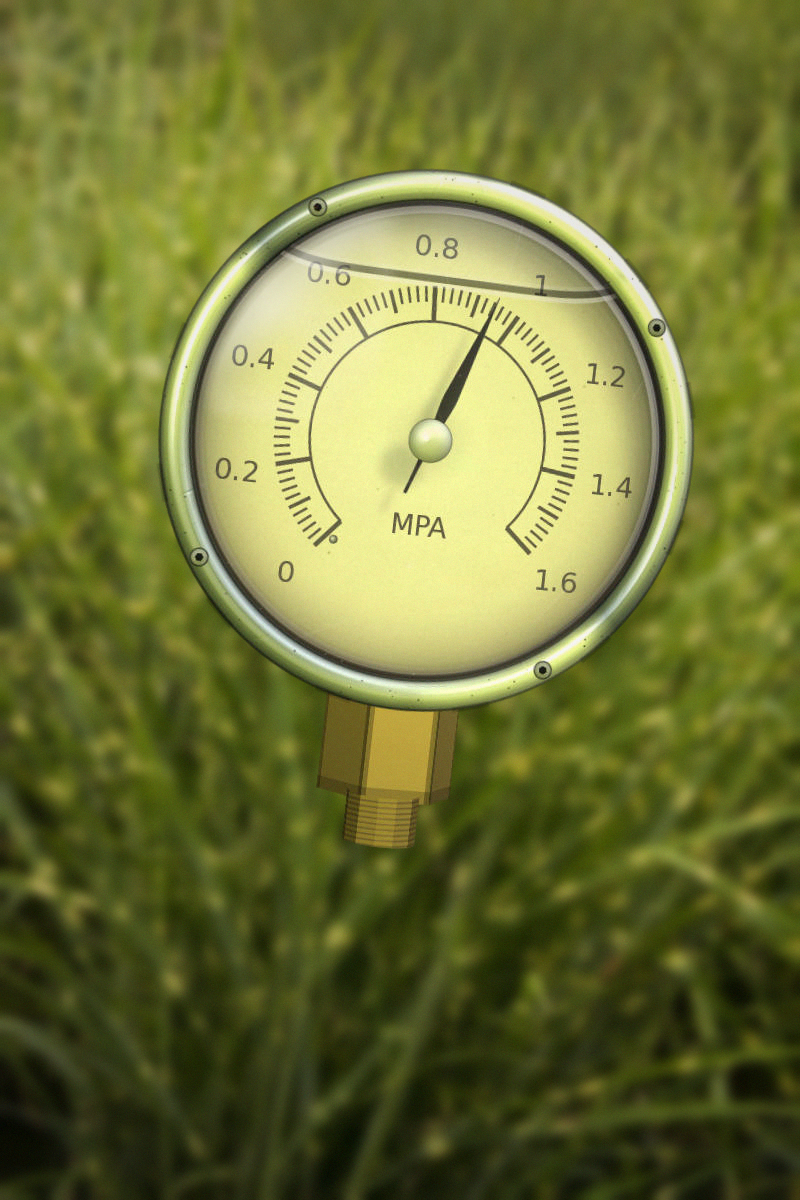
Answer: 0.94; MPa
